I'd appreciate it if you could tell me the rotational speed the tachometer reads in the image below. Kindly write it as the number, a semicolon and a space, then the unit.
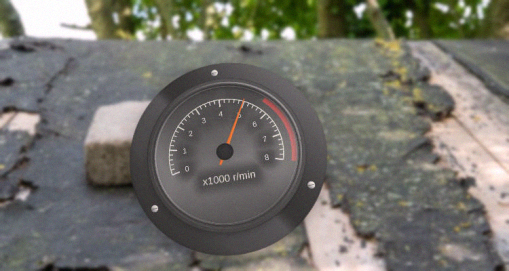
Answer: 5000; rpm
